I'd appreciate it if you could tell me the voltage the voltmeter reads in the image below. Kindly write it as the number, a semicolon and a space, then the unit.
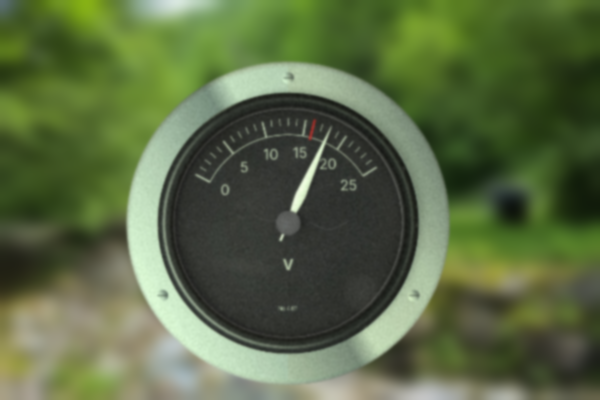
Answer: 18; V
